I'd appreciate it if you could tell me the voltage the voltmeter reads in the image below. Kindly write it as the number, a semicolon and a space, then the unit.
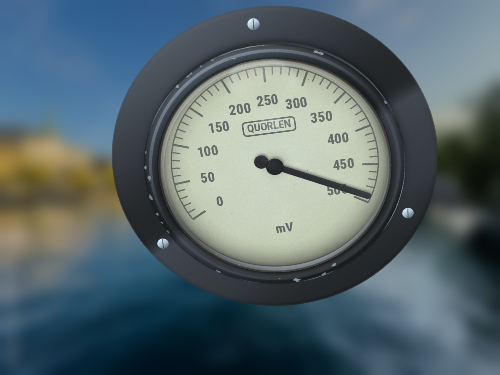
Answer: 490; mV
